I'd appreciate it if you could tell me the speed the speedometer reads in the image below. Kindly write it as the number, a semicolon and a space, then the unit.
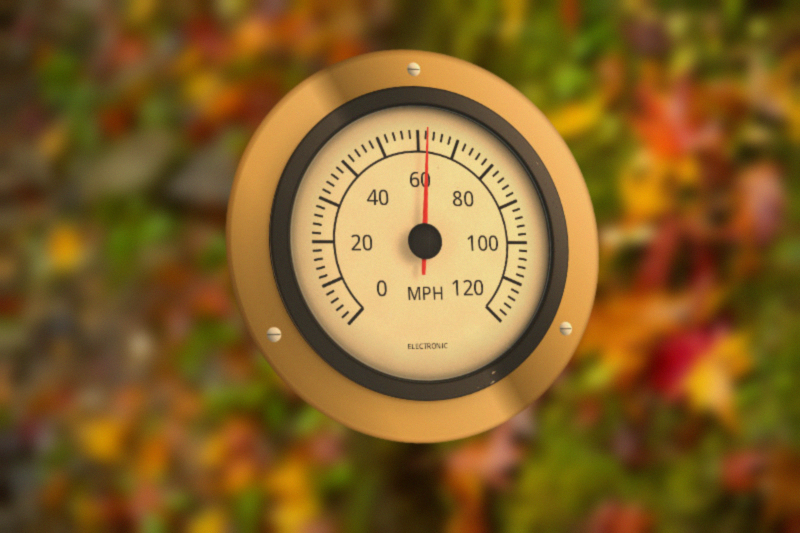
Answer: 62; mph
